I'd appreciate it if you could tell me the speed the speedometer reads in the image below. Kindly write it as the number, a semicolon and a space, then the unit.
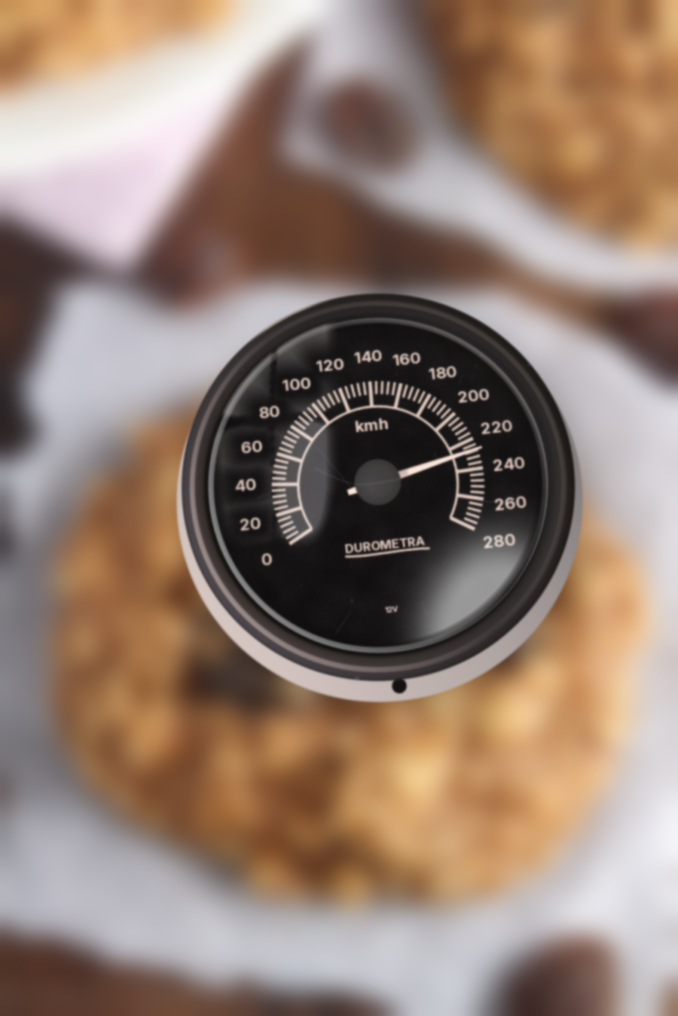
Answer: 228; km/h
